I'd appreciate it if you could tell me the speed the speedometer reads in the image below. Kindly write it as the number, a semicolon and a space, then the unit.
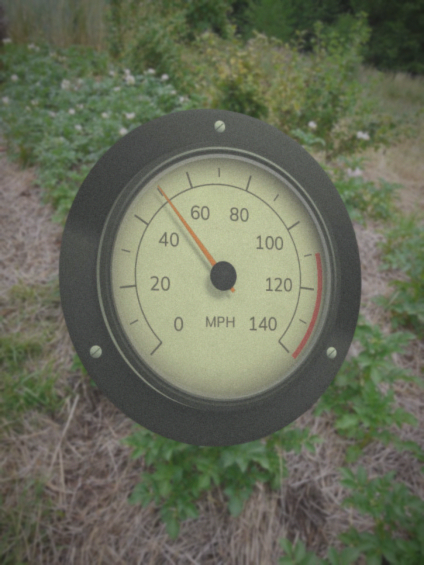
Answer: 50; mph
